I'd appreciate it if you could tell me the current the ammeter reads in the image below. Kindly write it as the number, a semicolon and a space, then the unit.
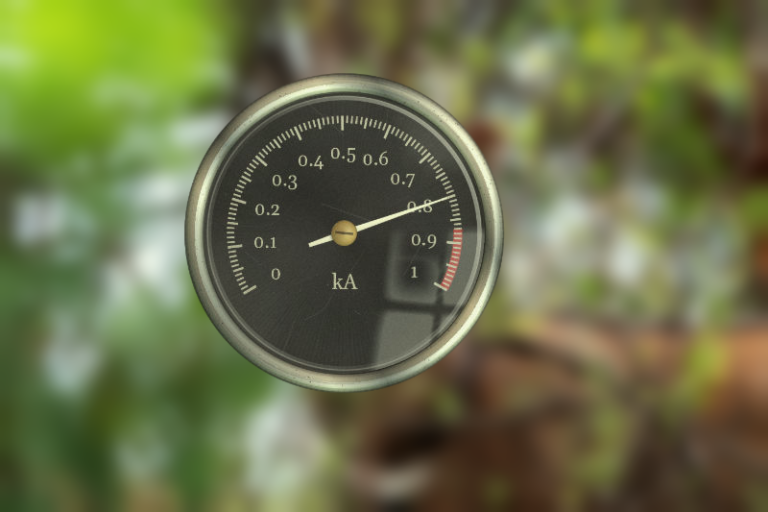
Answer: 0.8; kA
